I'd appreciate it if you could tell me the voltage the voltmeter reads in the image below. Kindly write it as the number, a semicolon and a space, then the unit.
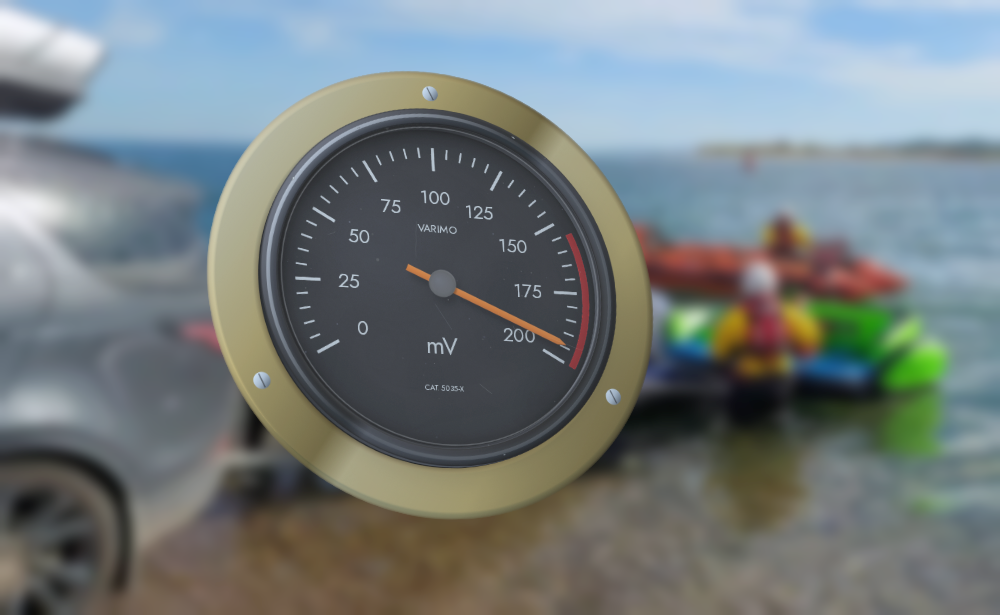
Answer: 195; mV
